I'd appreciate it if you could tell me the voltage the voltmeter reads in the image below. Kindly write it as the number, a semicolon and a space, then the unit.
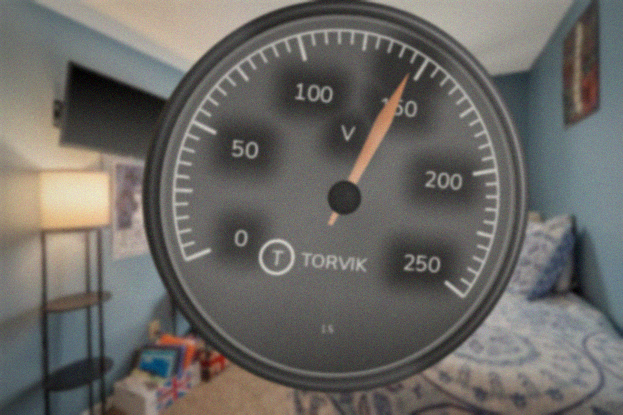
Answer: 145; V
